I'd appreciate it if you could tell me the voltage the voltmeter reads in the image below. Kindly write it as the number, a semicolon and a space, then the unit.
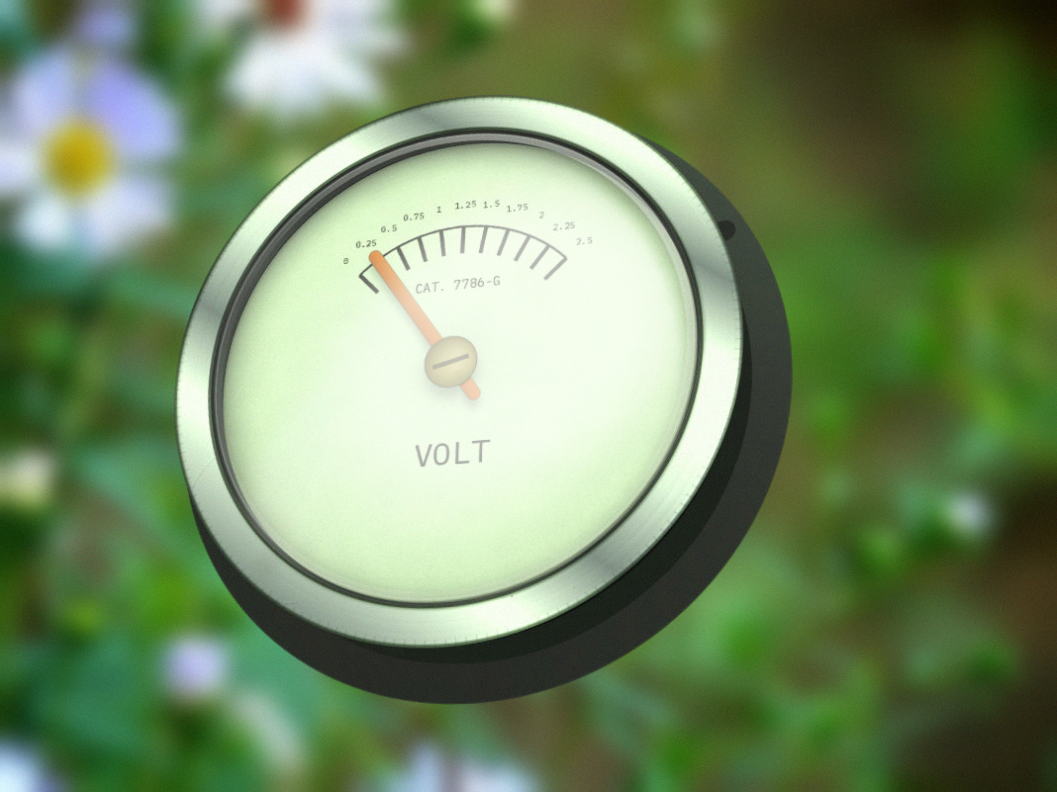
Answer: 0.25; V
